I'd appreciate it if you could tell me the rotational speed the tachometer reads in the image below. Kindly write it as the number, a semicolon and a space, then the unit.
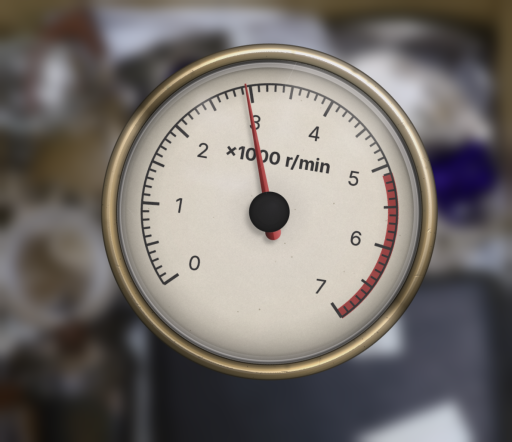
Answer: 2950; rpm
